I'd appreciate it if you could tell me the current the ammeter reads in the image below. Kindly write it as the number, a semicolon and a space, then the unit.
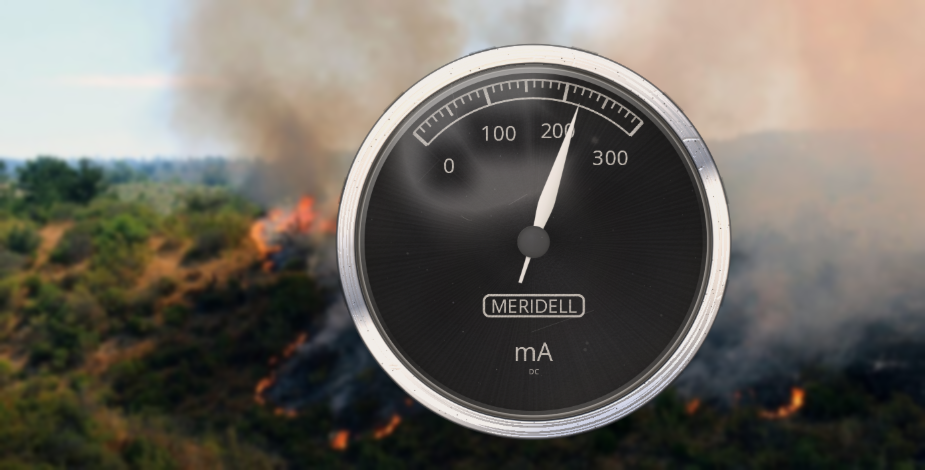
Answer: 220; mA
